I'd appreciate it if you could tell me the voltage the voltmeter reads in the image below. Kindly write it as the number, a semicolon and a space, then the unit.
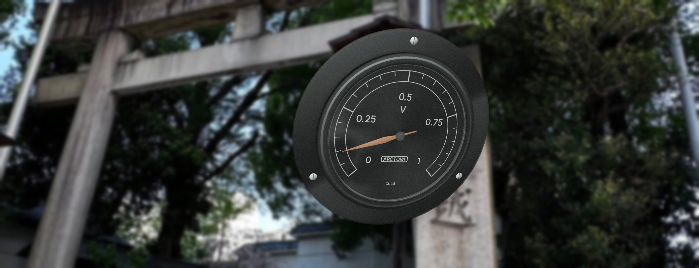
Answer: 0.1; V
